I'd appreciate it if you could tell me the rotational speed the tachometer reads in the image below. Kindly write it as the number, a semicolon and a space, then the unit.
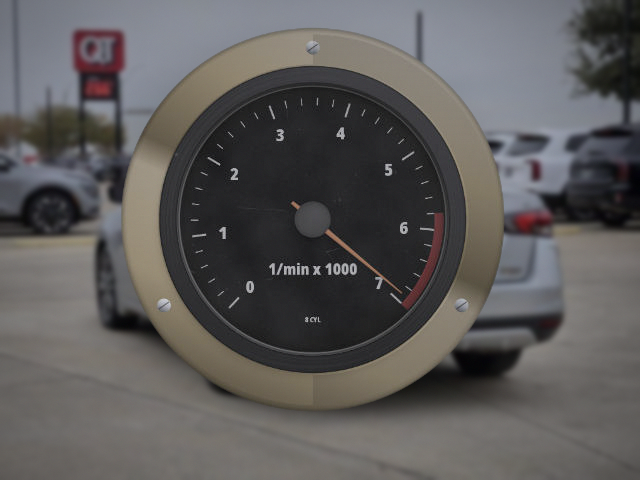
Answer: 6900; rpm
